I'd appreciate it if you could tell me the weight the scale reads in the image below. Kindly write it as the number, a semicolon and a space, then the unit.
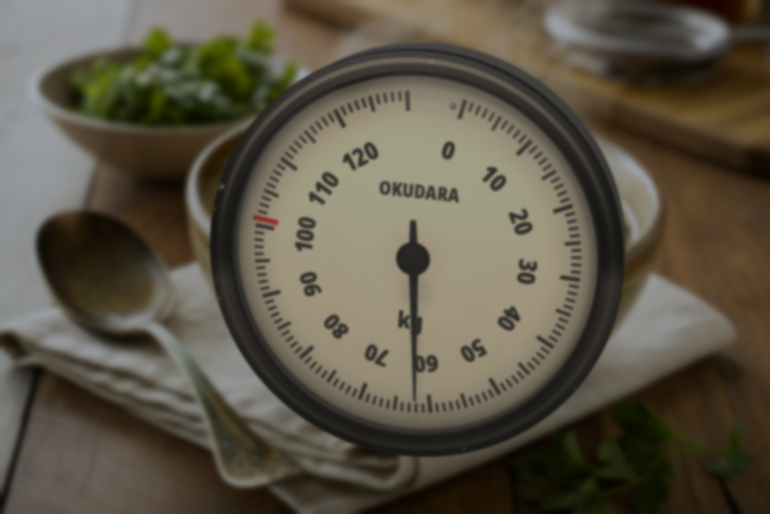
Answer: 62; kg
